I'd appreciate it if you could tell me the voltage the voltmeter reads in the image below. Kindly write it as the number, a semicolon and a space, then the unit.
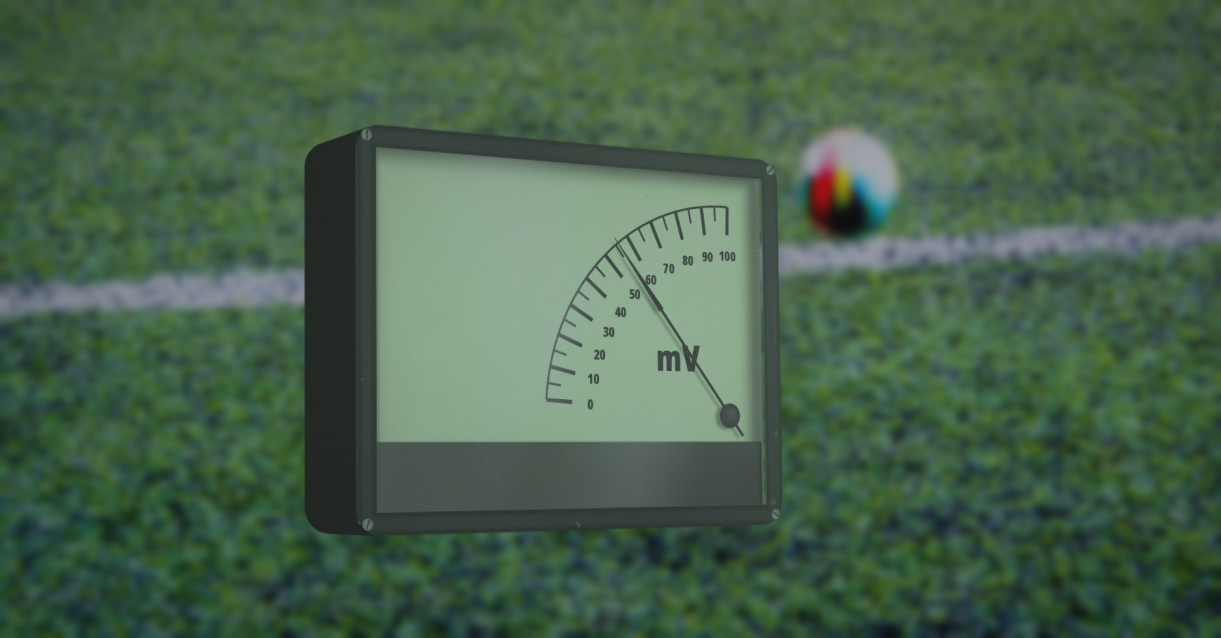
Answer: 55; mV
